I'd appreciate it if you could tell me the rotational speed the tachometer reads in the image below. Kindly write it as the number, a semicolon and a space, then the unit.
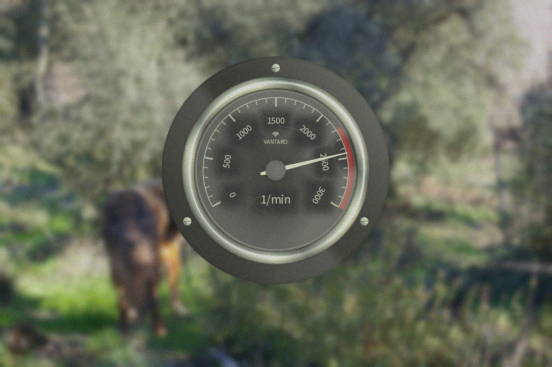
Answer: 2450; rpm
